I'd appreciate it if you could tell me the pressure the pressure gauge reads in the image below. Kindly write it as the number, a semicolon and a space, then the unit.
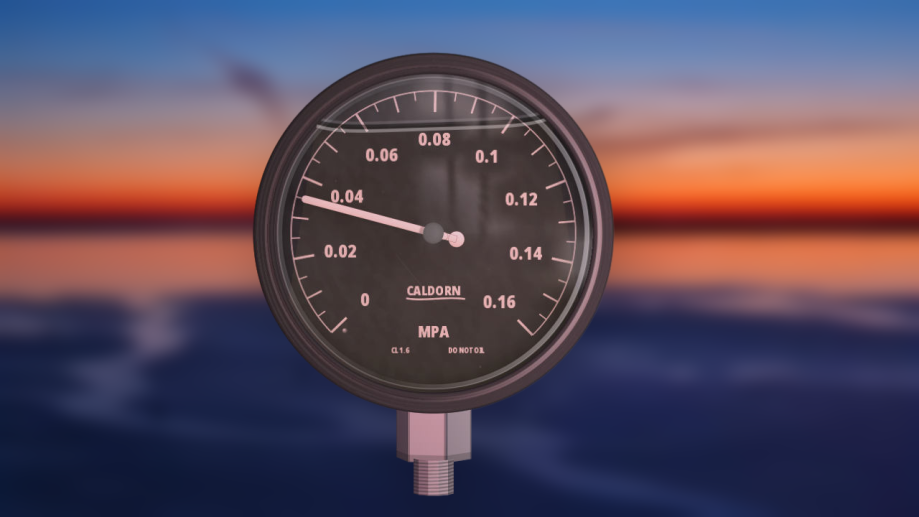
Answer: 0.035; MPa
